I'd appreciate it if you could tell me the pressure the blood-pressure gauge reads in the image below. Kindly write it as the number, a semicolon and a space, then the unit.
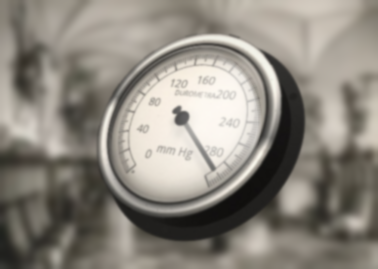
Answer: 290; mmHg
